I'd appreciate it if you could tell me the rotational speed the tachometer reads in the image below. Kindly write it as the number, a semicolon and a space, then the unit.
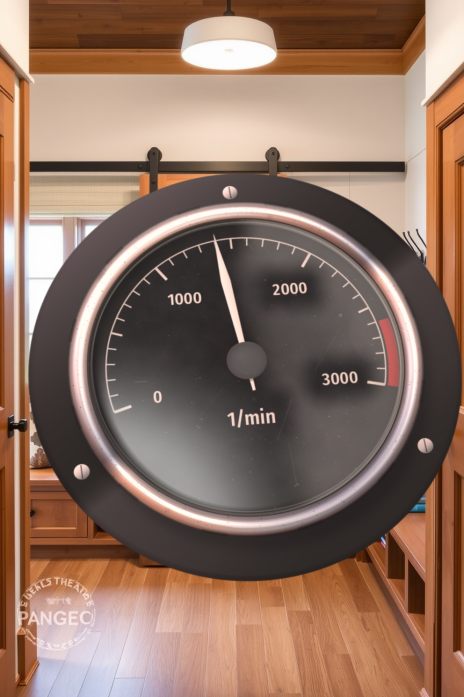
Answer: 1400; rpm
